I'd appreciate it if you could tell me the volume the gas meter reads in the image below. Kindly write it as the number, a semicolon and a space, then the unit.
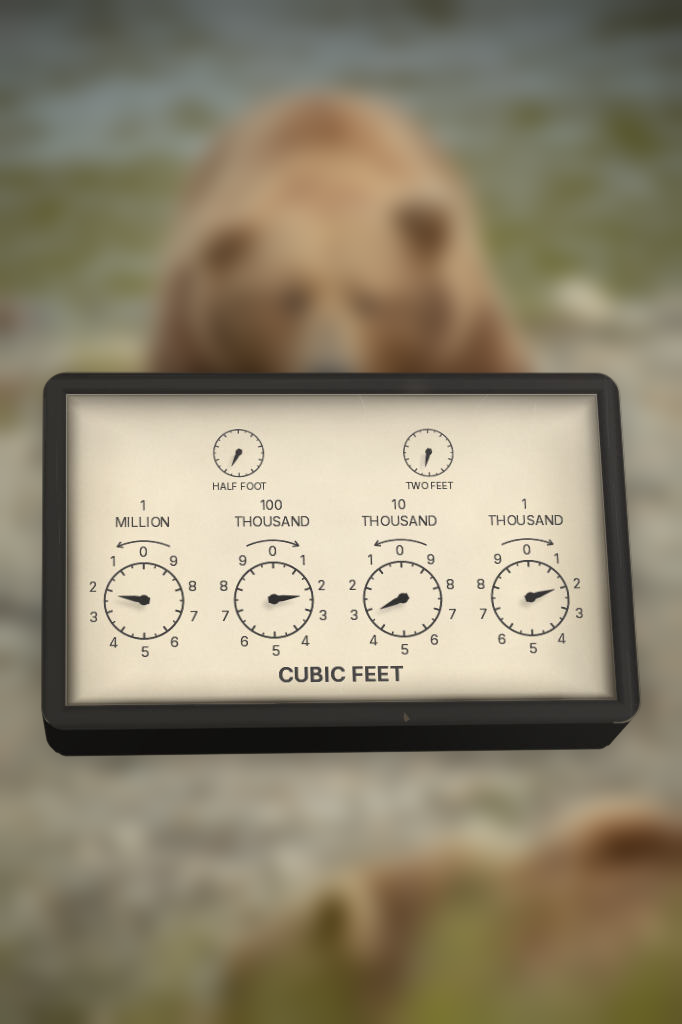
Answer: 223200; ft³
